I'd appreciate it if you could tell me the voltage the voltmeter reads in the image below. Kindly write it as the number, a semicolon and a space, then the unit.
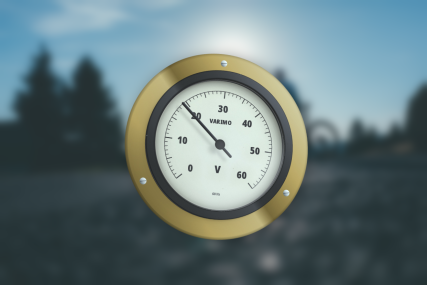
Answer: 19; V
